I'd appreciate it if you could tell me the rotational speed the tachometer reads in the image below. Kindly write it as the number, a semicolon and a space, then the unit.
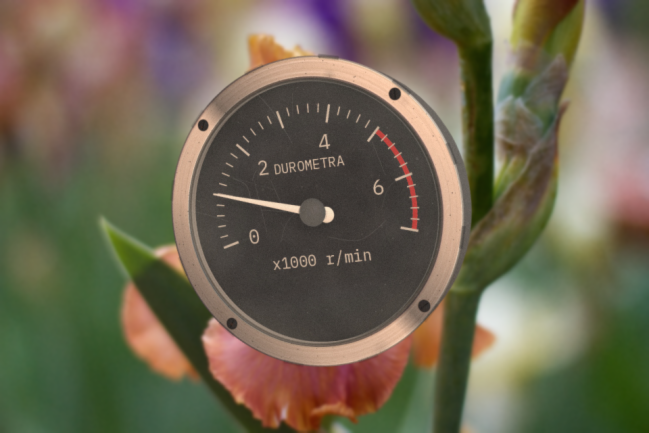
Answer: 1000; rpm
